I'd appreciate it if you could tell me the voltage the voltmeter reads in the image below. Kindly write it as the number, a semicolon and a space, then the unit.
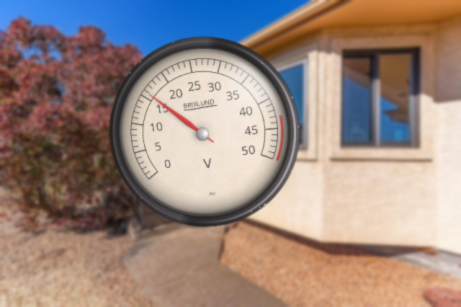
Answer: 16; V
